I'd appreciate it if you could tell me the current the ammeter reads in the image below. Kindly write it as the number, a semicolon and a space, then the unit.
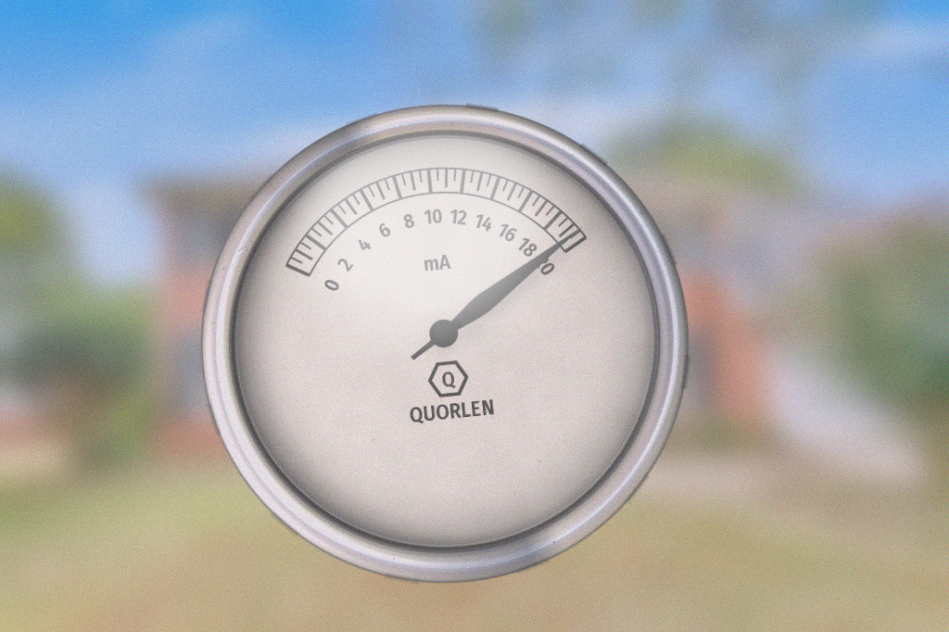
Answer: 19.5; mA
